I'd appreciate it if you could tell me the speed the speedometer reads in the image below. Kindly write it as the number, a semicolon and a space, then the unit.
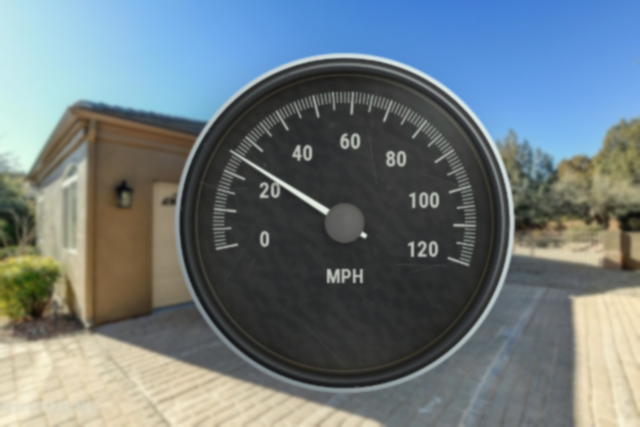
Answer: 25; mph
